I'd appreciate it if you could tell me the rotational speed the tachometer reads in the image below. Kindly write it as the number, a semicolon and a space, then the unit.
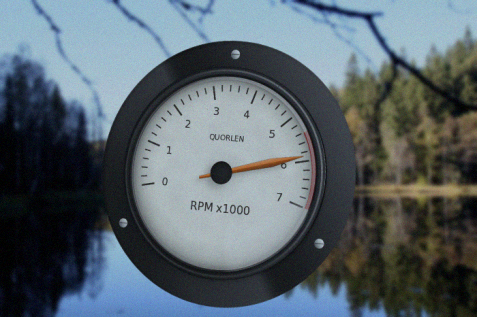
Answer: 5900; rpm
